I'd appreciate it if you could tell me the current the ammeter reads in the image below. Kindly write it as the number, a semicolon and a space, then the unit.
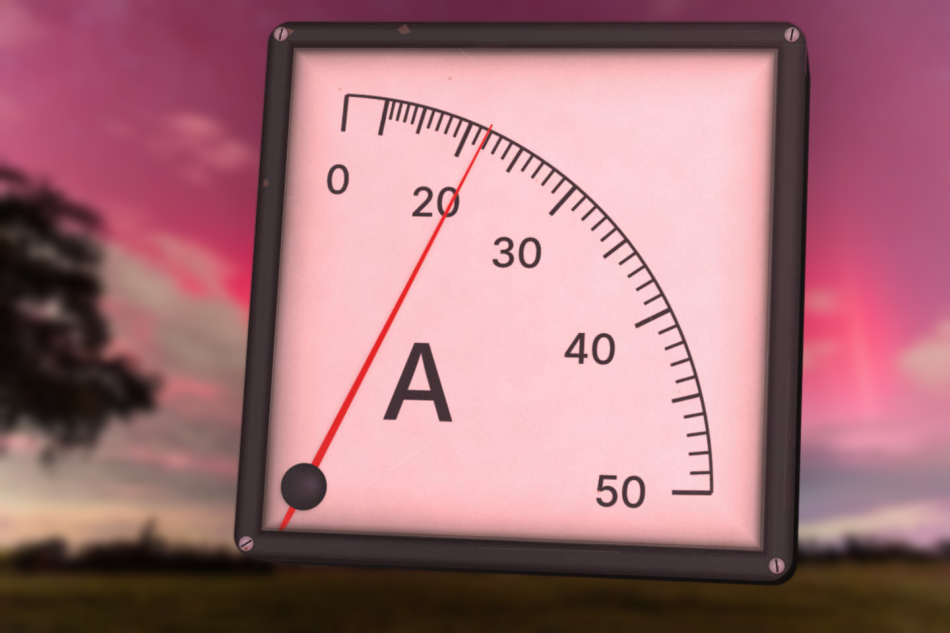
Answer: 22; A
